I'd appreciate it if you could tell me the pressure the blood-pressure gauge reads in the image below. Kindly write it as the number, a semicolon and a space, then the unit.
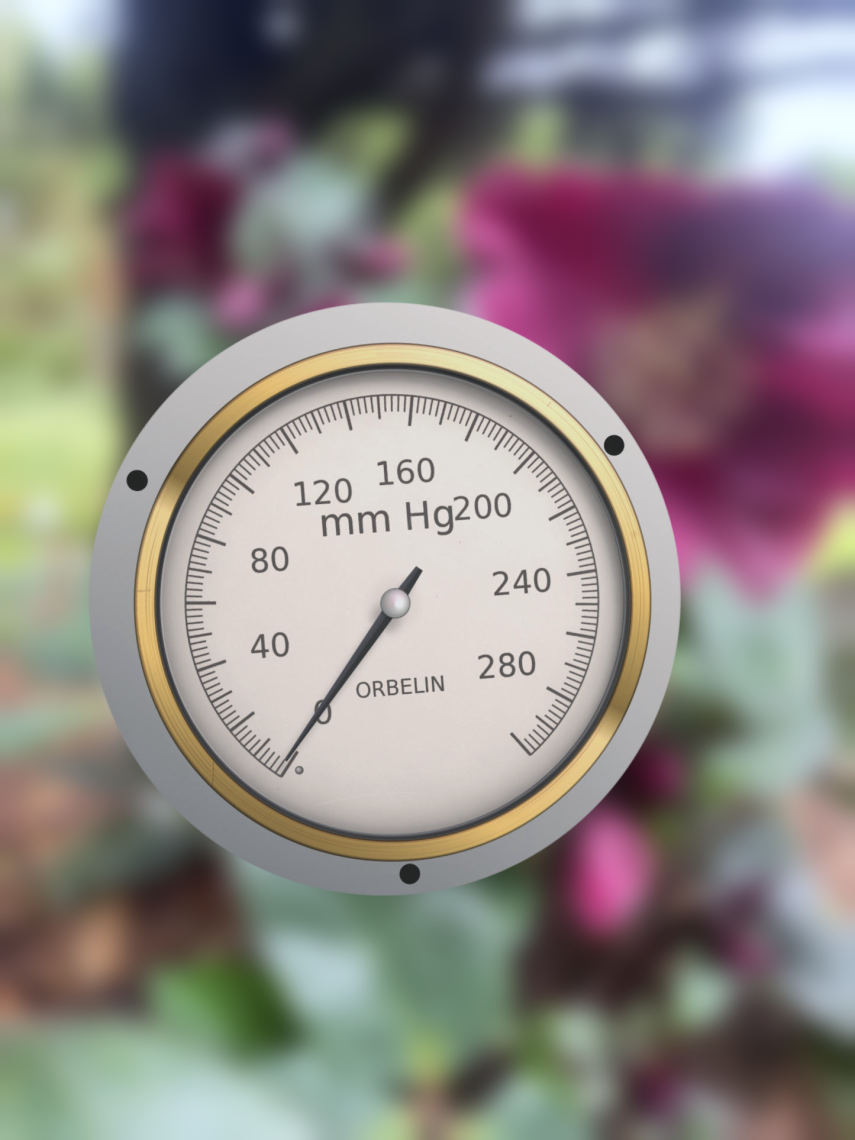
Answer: 2; mmHg
